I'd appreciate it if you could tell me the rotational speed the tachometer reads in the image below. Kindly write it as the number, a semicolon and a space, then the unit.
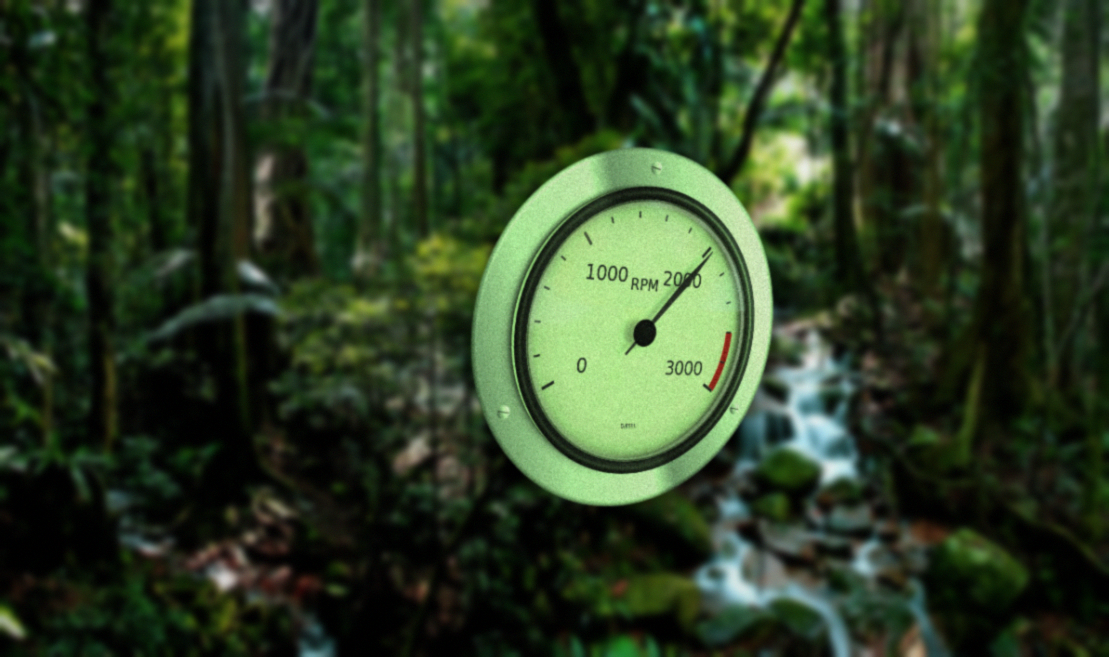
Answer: 2000; rpm
